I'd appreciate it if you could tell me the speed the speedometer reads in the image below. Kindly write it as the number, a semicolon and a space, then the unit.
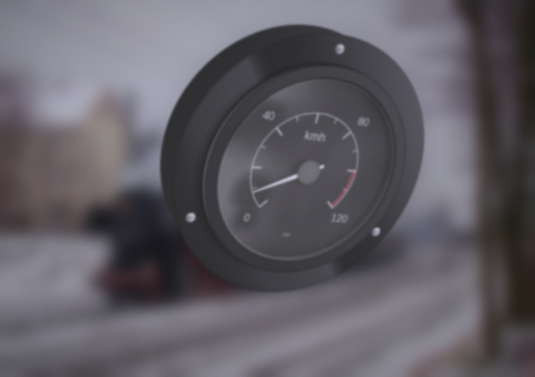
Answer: 10; km/h
